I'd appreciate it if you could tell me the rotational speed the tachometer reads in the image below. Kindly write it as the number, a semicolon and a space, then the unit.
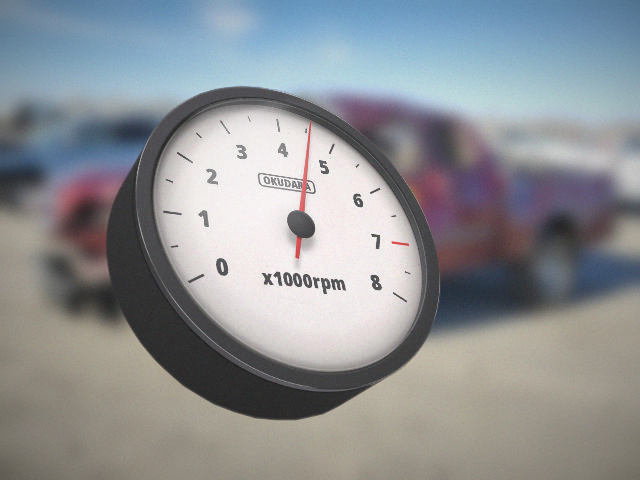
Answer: 4500; rpm
